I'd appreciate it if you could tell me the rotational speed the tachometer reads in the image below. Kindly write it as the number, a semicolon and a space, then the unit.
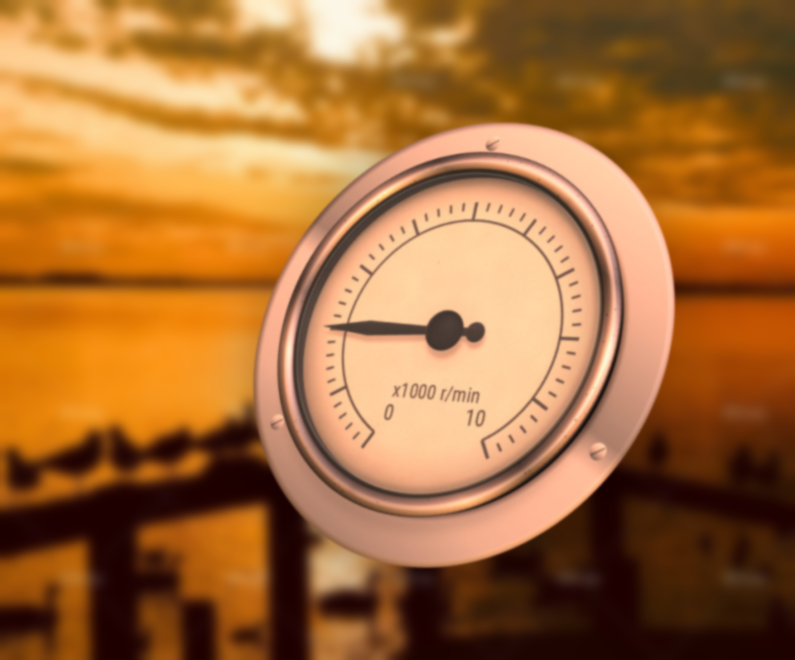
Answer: 2000; rpm
